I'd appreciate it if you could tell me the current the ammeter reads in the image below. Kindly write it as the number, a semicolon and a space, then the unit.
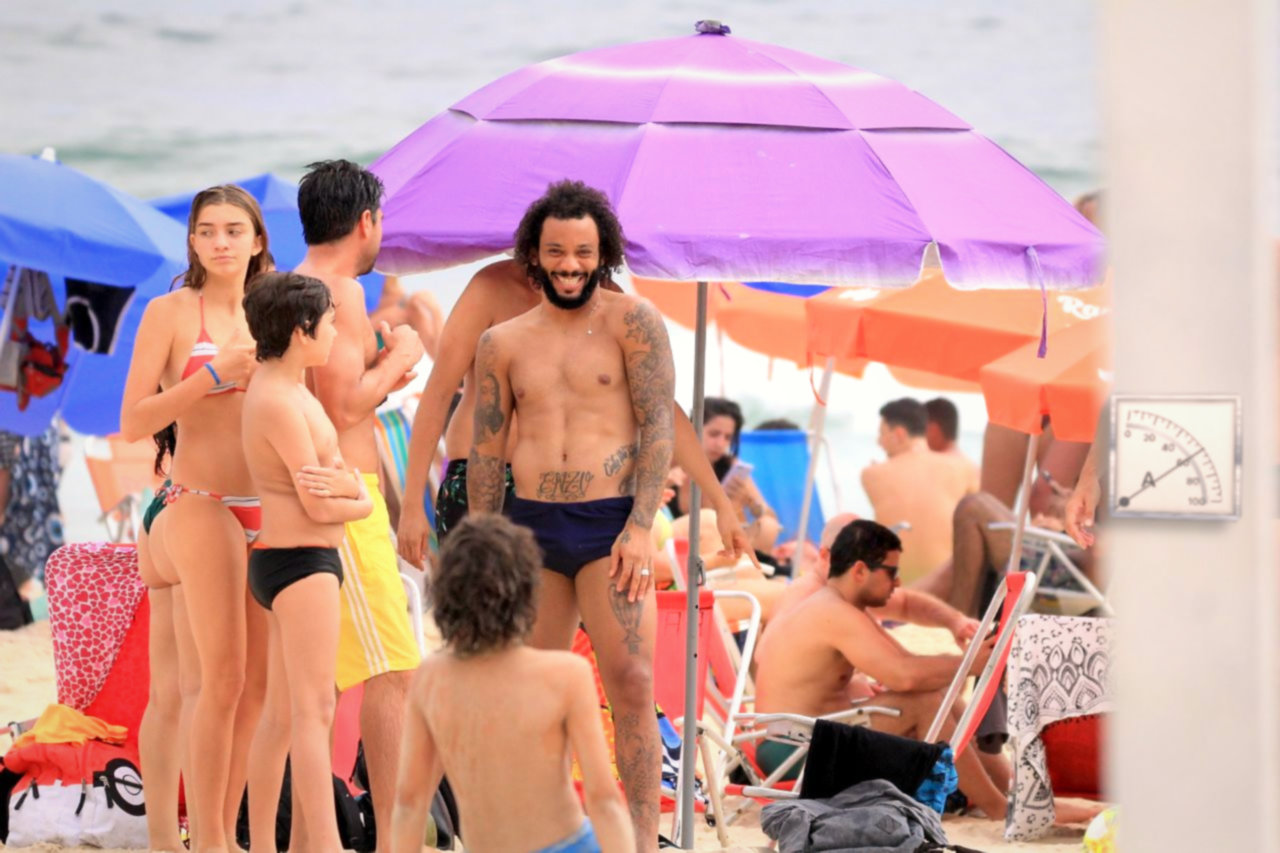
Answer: 60; A
